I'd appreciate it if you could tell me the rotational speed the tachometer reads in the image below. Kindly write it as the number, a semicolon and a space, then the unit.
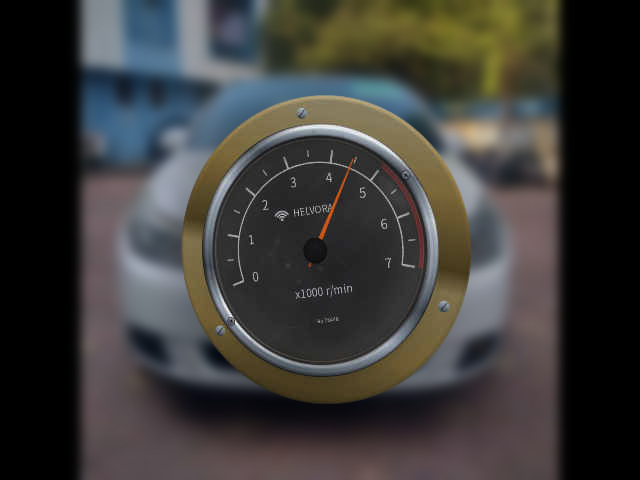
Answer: 4500; rpm
